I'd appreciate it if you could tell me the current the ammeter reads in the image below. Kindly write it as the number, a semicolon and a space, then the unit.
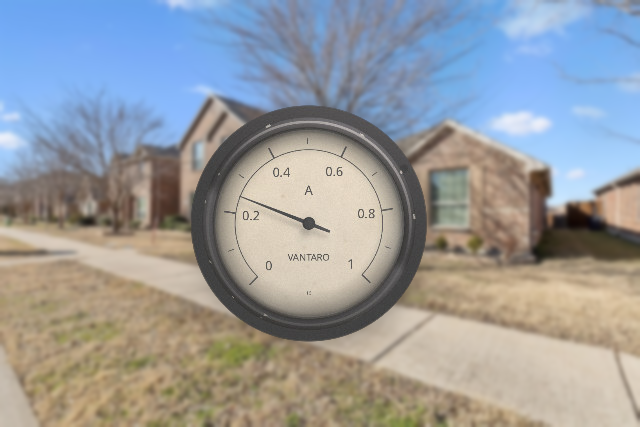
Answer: 0.25; A
